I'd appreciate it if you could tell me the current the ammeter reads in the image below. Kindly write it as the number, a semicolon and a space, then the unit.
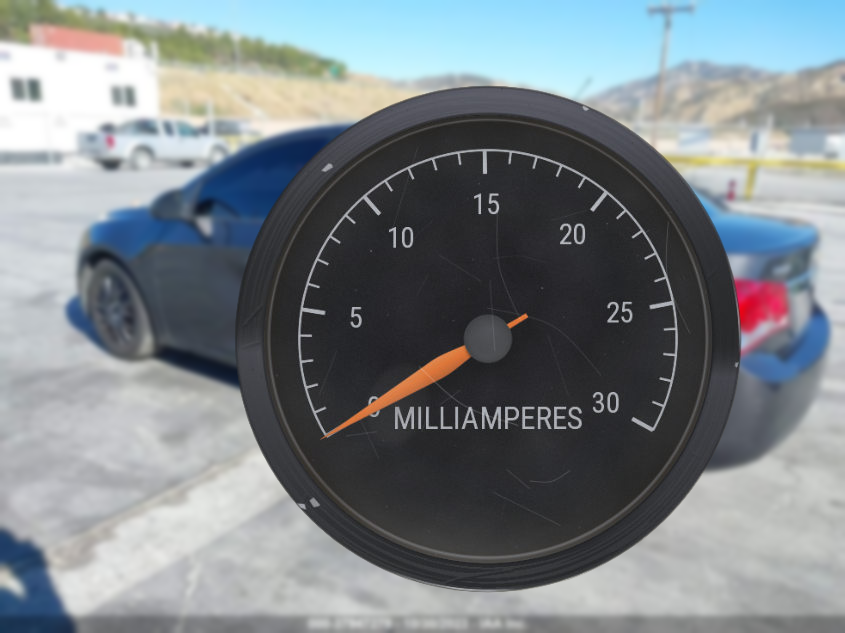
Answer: 0; mA
